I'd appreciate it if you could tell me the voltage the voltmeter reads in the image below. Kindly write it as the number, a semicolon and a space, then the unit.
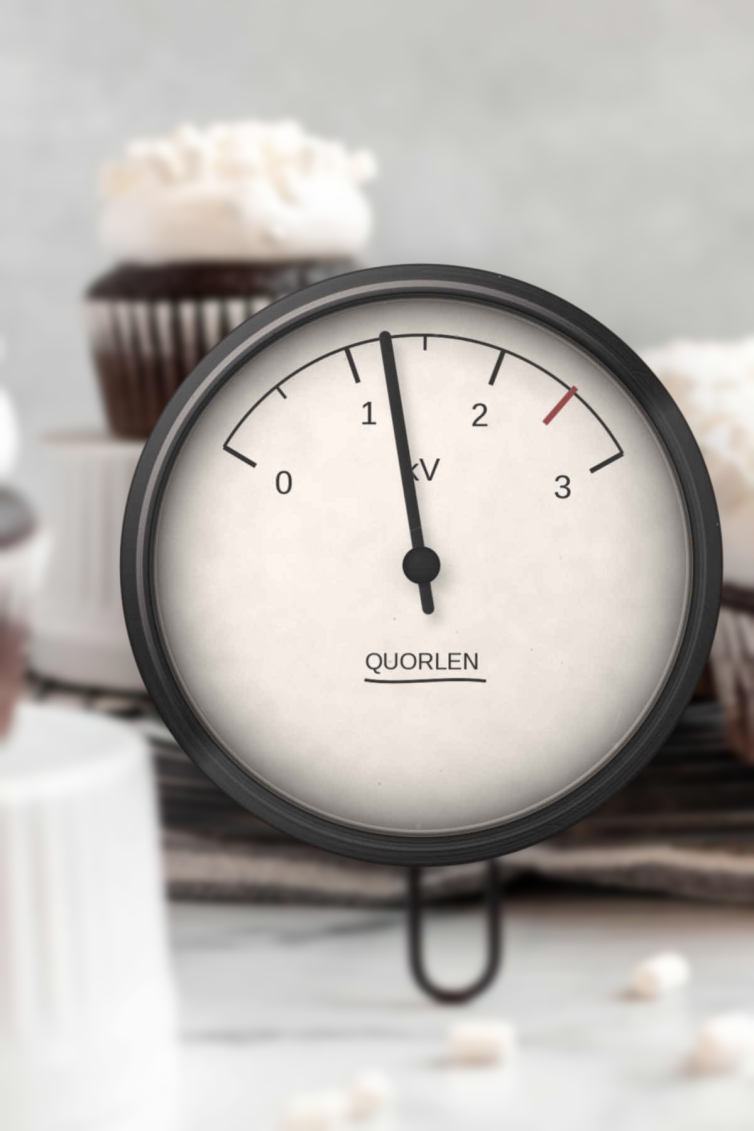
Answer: 1.25; kV
